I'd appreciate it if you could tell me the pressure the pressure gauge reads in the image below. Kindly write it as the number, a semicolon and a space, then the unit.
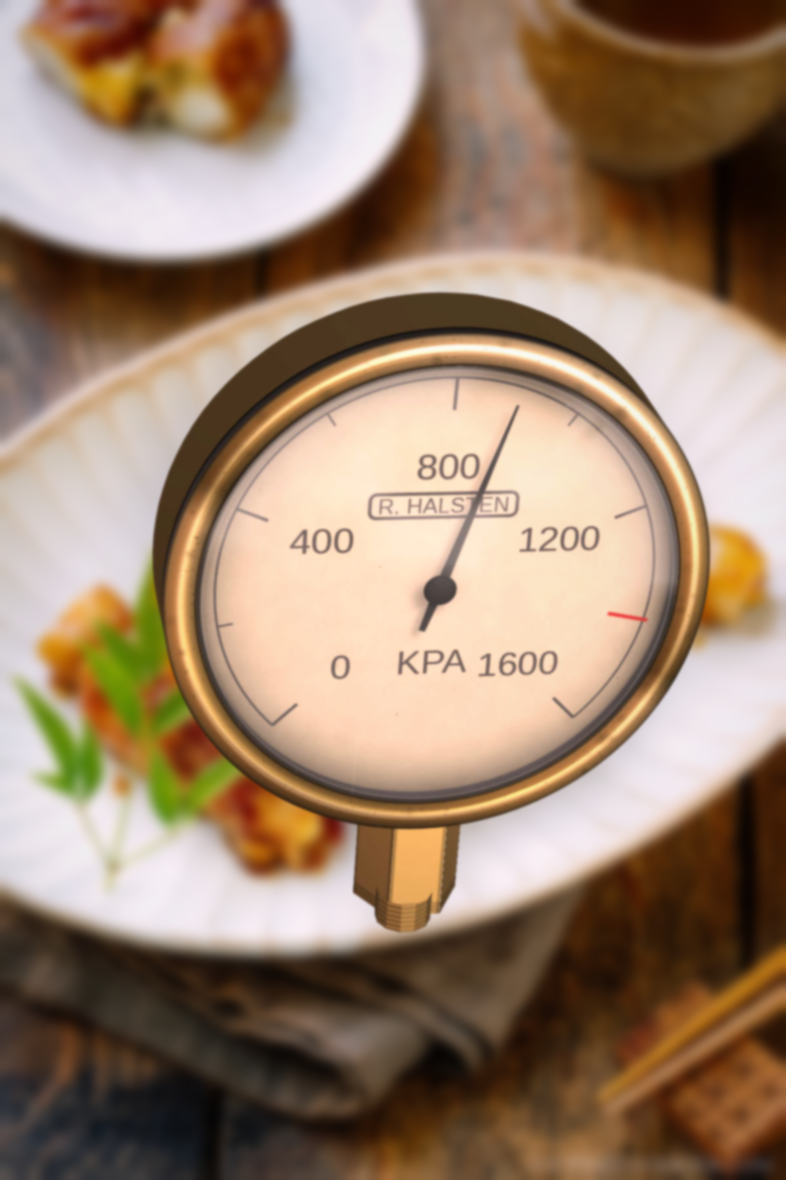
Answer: 900; kPa
